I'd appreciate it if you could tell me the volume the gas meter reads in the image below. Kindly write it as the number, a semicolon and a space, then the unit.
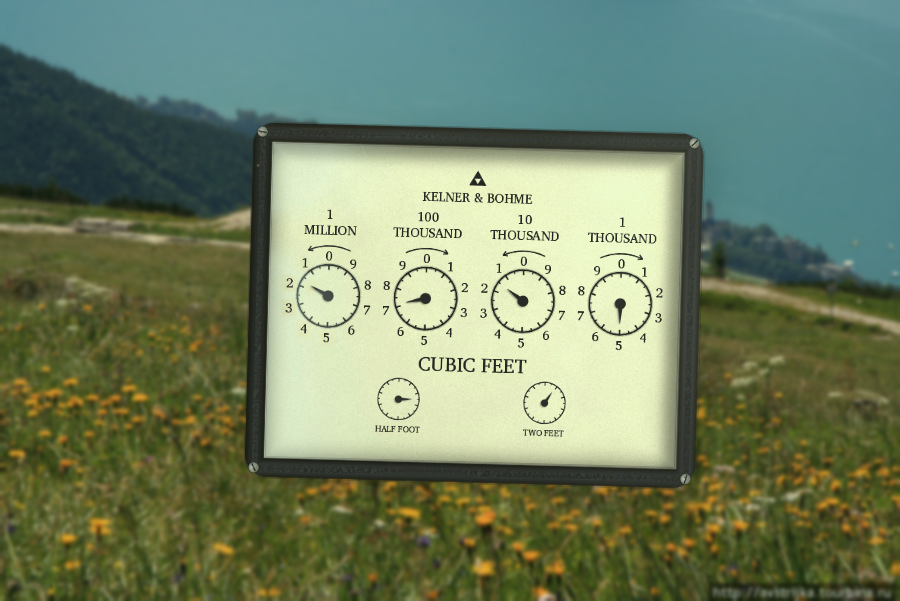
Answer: 171500; ft³
